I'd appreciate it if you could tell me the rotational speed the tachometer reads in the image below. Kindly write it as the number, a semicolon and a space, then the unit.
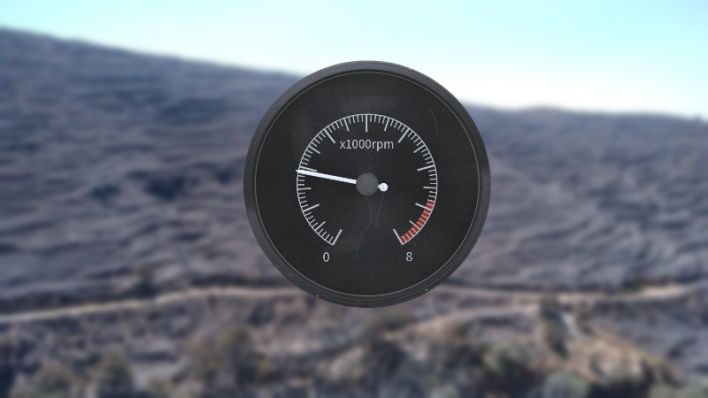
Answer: 1900; rpm
